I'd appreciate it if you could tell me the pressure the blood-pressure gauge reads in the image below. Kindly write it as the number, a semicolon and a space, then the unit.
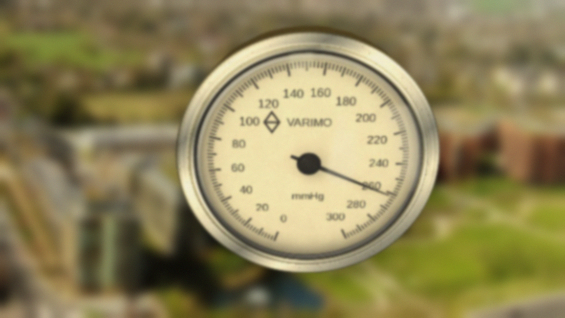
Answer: 260; mmHg
